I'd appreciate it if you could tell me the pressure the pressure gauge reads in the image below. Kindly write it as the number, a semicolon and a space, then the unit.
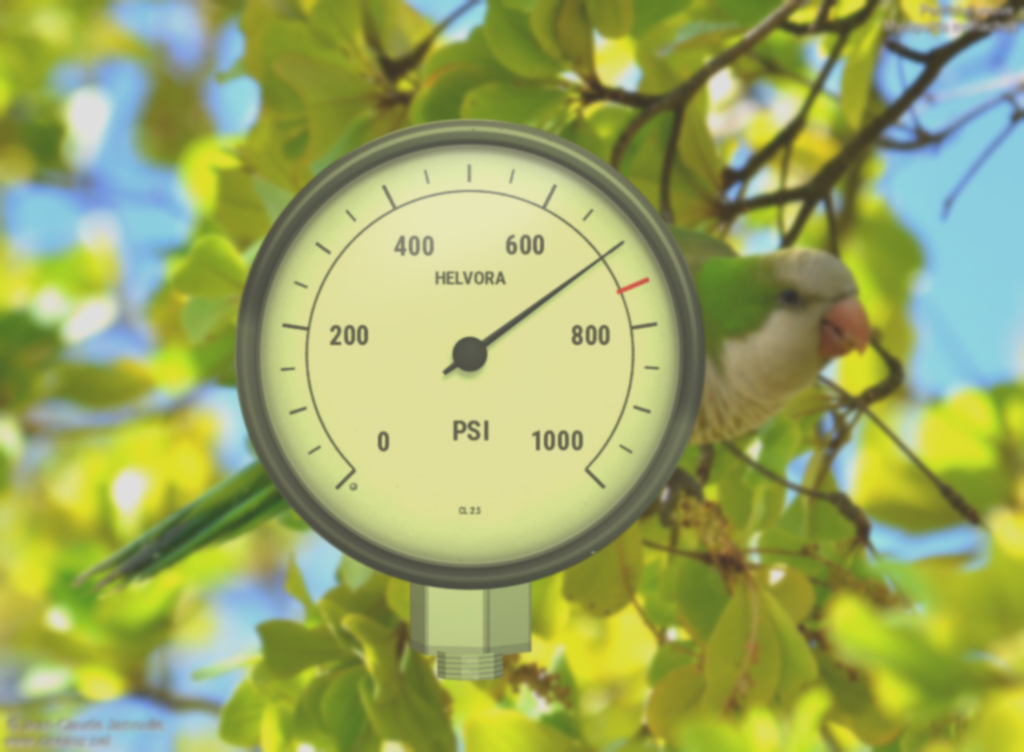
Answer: 700; psi
